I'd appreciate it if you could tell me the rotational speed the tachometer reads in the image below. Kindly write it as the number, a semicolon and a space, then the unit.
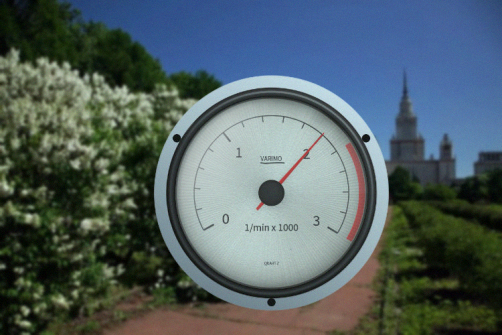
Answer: 2000; rpm
